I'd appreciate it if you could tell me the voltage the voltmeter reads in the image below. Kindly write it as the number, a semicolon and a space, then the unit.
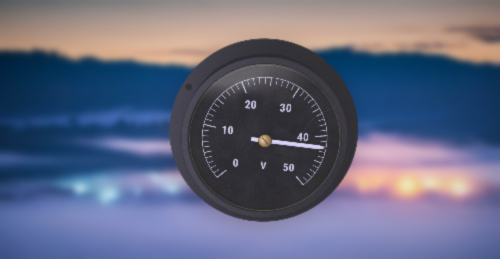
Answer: 42; V
